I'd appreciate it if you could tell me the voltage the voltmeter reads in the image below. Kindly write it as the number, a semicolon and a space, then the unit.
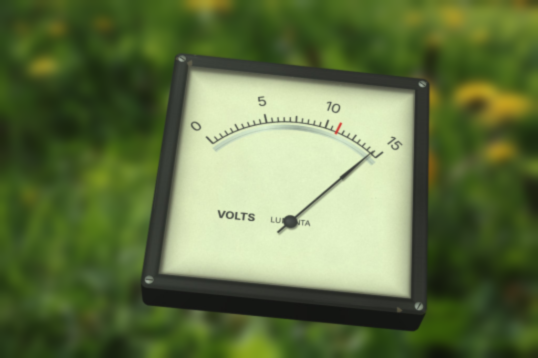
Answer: 14.5; V
